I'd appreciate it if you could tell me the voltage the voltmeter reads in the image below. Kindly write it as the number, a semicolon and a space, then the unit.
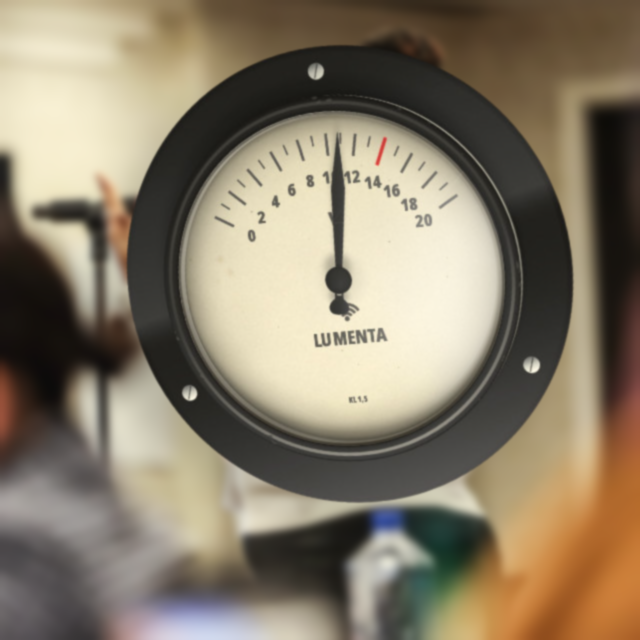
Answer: 11; V
